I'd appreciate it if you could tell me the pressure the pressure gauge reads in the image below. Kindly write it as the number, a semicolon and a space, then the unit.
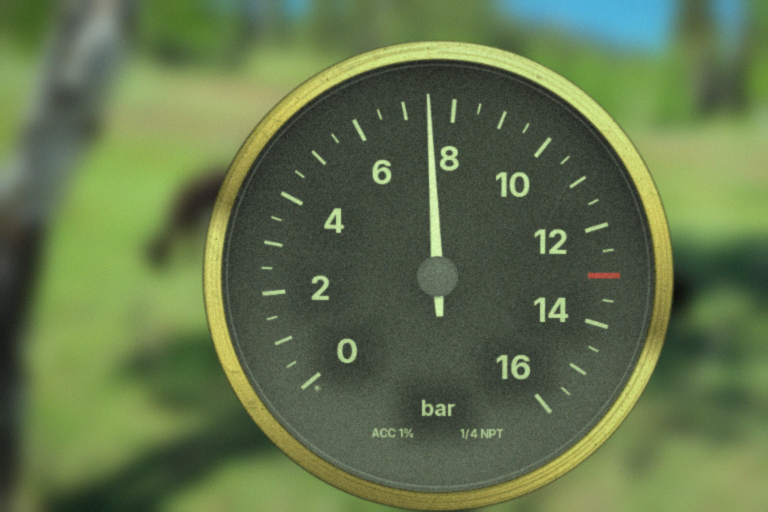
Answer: 7.5; bar
